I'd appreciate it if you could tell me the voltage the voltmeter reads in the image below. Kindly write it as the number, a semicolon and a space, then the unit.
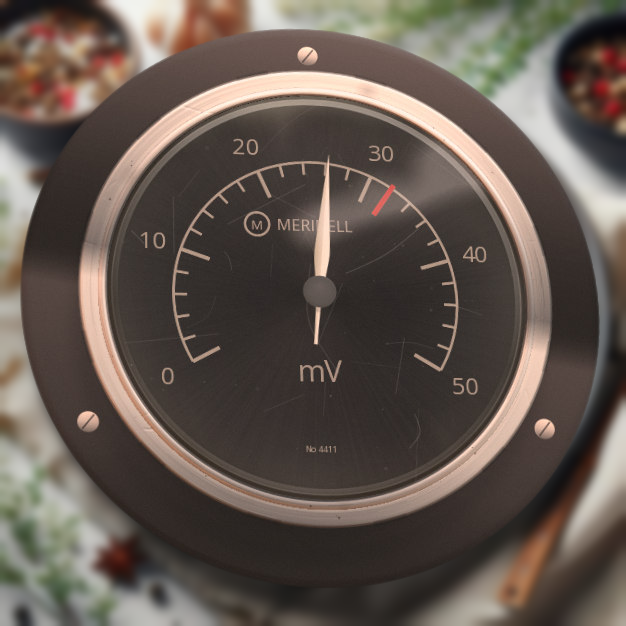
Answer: 26; mV
